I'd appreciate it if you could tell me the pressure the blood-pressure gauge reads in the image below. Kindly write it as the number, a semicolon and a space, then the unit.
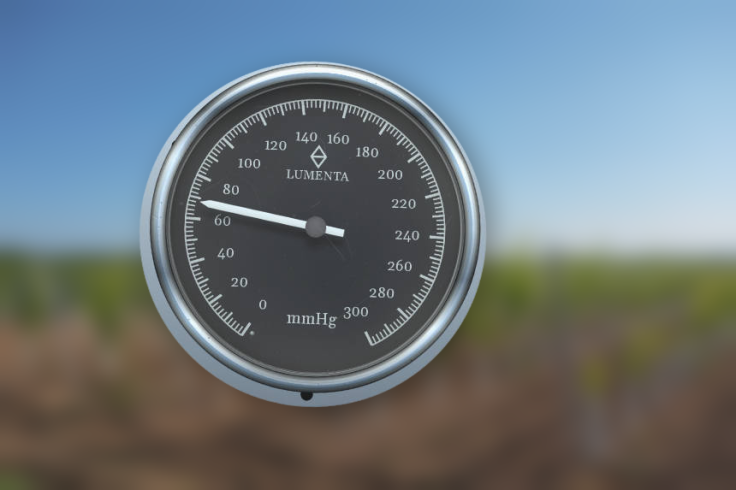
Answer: 68; mmHg
